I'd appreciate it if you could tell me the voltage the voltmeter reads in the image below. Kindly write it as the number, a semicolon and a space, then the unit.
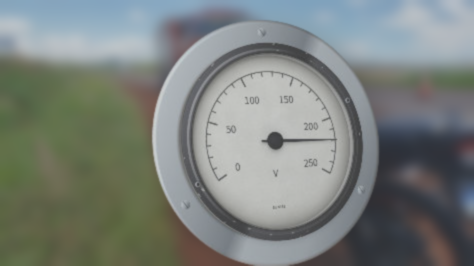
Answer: 220; V
